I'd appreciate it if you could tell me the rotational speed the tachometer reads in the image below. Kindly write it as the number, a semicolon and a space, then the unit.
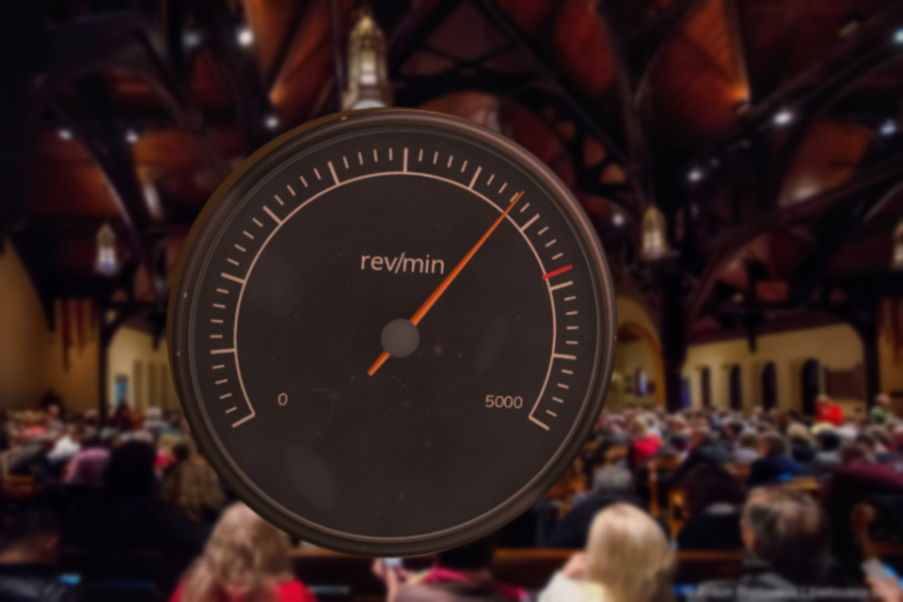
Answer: 3300; rpm
